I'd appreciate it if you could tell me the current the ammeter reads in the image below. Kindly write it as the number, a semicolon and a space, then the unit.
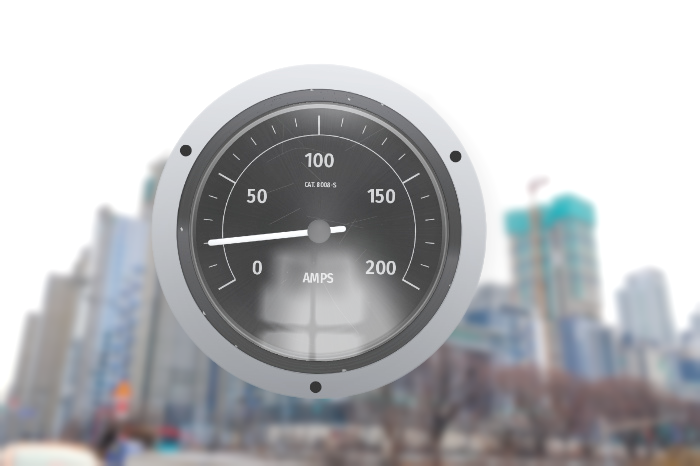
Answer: 20; A
